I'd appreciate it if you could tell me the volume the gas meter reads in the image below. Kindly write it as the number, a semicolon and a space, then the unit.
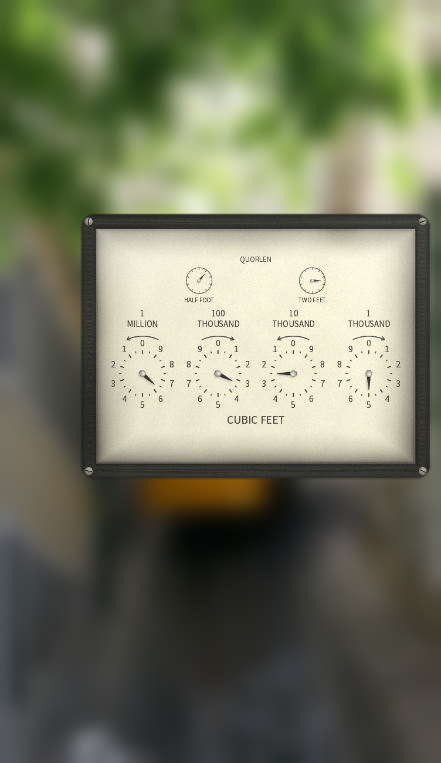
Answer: 632500; ft³
